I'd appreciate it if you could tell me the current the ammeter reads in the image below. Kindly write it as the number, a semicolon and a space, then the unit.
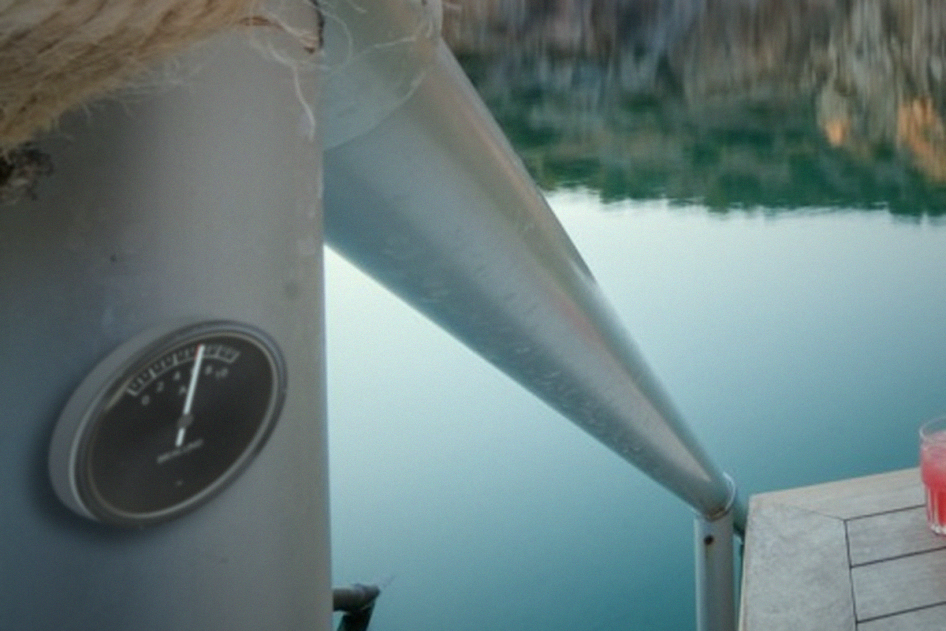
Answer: 6; A
